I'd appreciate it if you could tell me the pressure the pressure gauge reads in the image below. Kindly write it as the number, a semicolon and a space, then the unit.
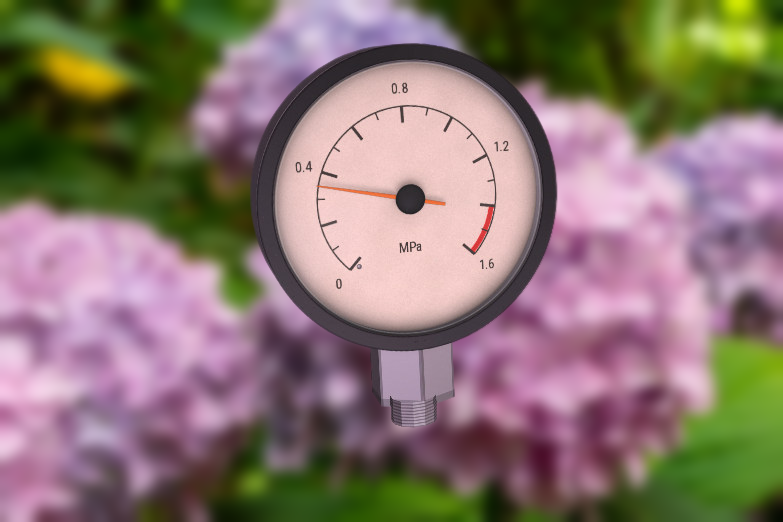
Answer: 0.35; MPa
